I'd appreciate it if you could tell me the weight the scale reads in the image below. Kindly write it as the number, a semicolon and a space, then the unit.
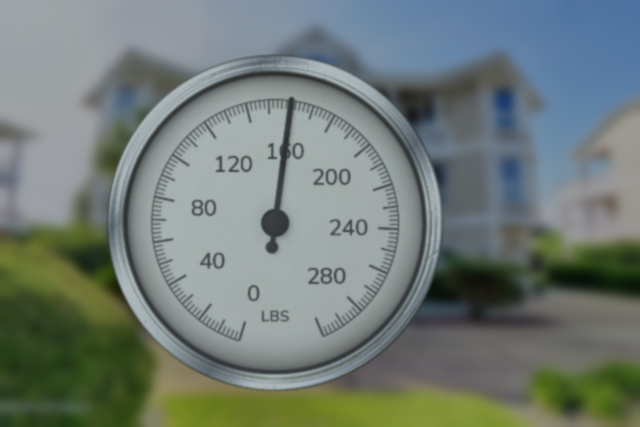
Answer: 160; lb
